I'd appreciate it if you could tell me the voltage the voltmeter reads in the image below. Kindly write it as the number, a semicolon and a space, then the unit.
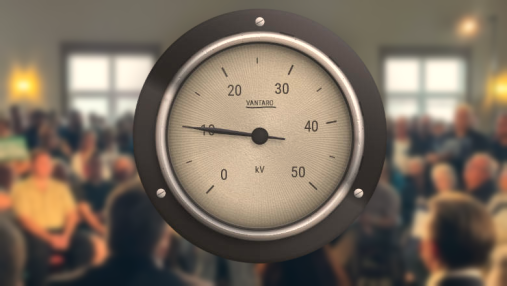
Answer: 10; kV
